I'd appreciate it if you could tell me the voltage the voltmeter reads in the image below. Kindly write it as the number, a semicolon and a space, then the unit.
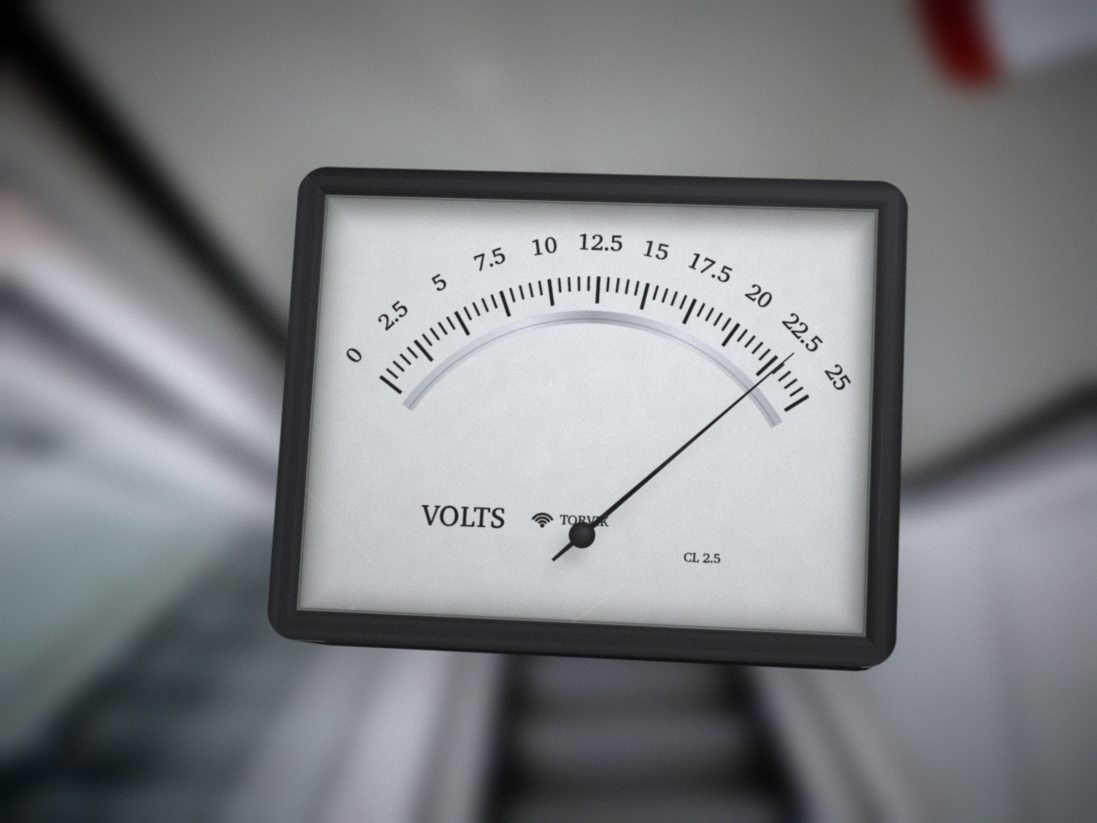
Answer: 23; V
